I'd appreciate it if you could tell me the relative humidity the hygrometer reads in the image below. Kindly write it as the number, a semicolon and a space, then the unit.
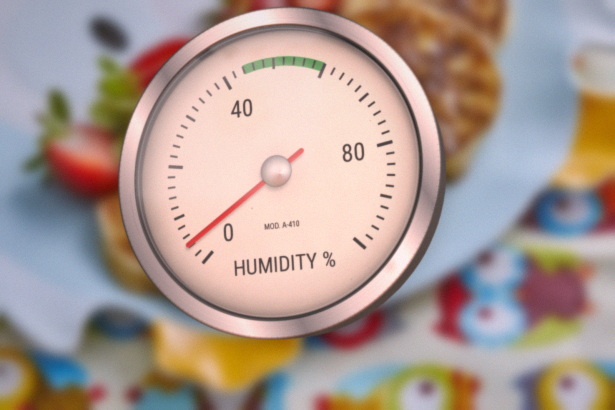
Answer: 4; %
